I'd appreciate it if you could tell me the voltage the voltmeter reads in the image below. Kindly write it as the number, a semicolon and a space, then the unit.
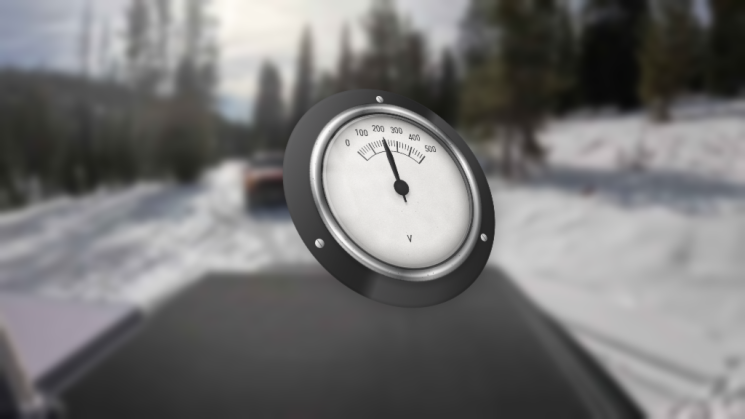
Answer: 200; V
